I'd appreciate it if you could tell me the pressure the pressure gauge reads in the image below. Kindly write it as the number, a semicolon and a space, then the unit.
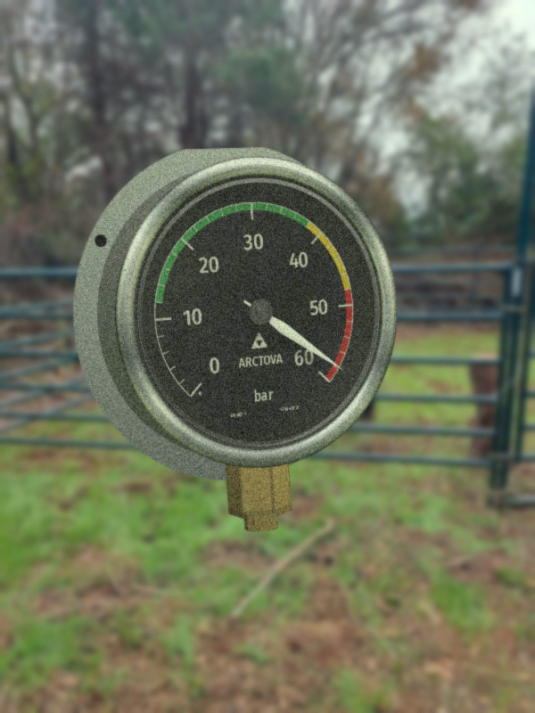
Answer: 58; bar
